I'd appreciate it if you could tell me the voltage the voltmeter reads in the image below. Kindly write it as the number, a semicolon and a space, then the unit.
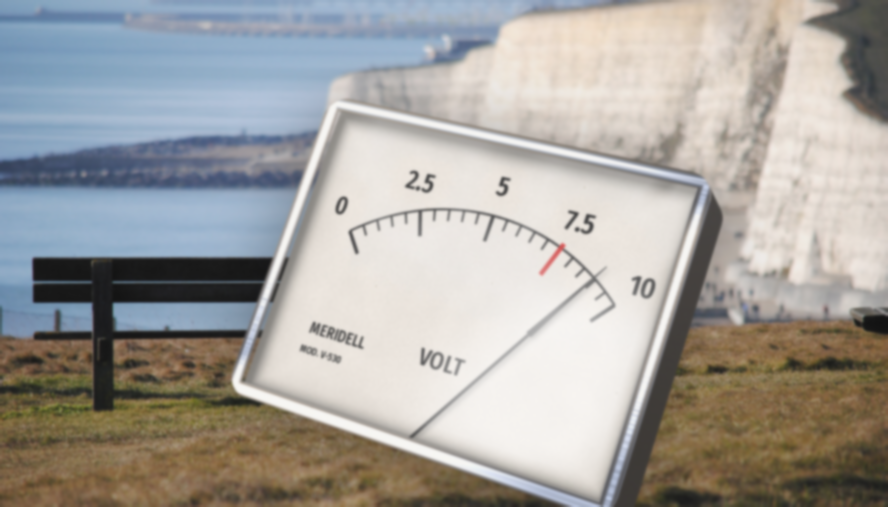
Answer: 9; V
